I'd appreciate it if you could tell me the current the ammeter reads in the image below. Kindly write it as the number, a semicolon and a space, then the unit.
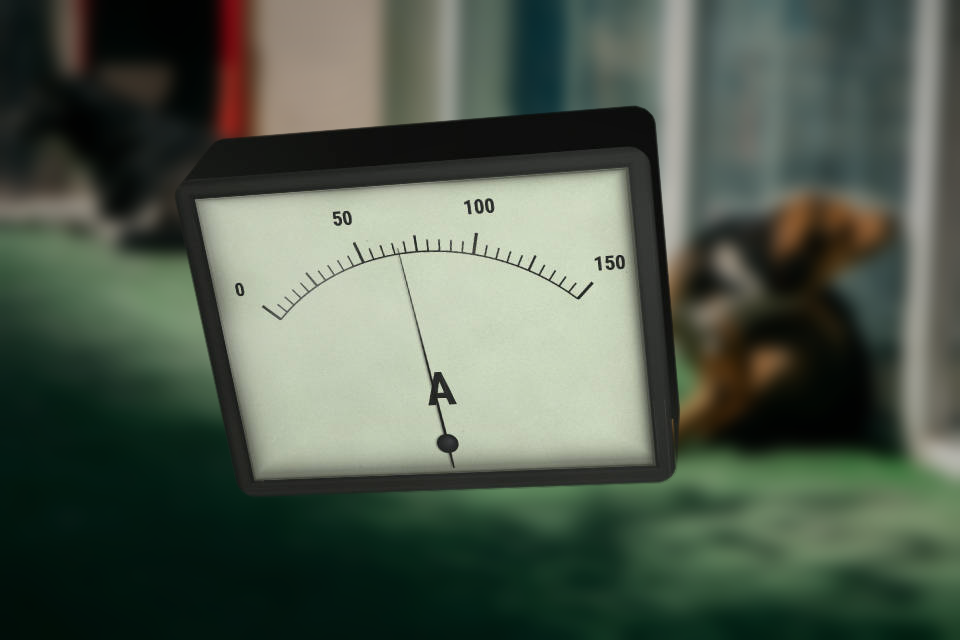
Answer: 67.5; A
